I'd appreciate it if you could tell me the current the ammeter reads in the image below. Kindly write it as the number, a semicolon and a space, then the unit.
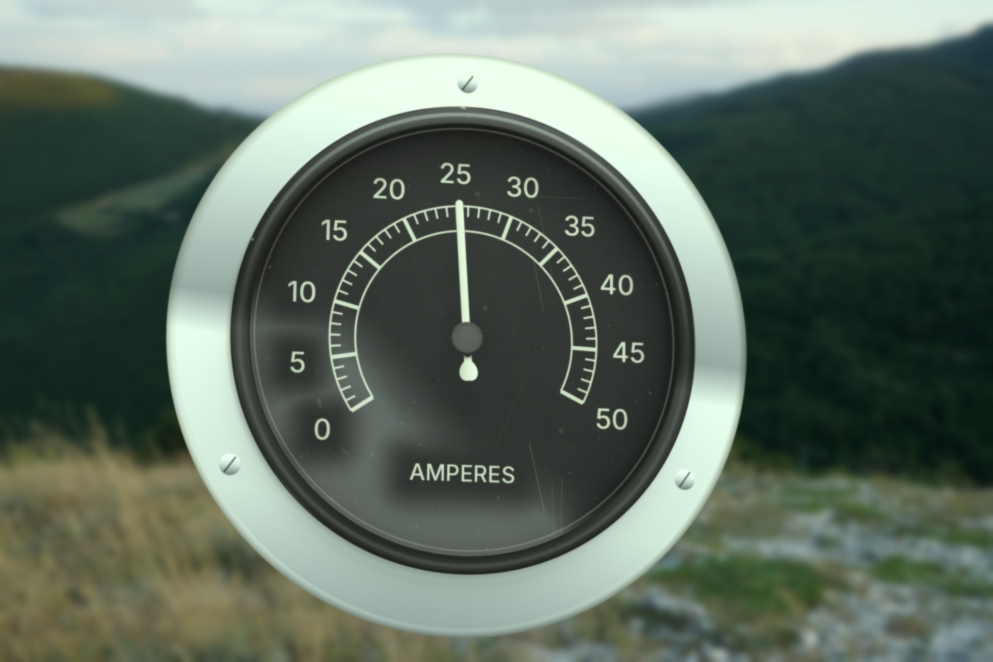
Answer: 25; A
